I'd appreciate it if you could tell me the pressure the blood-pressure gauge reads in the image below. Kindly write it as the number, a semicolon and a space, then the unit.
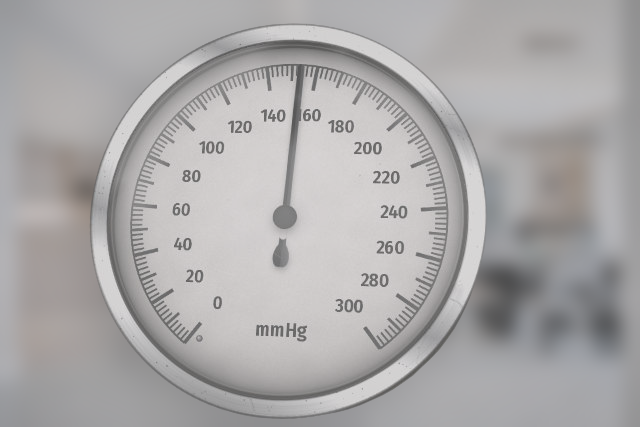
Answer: 154; mmHg
